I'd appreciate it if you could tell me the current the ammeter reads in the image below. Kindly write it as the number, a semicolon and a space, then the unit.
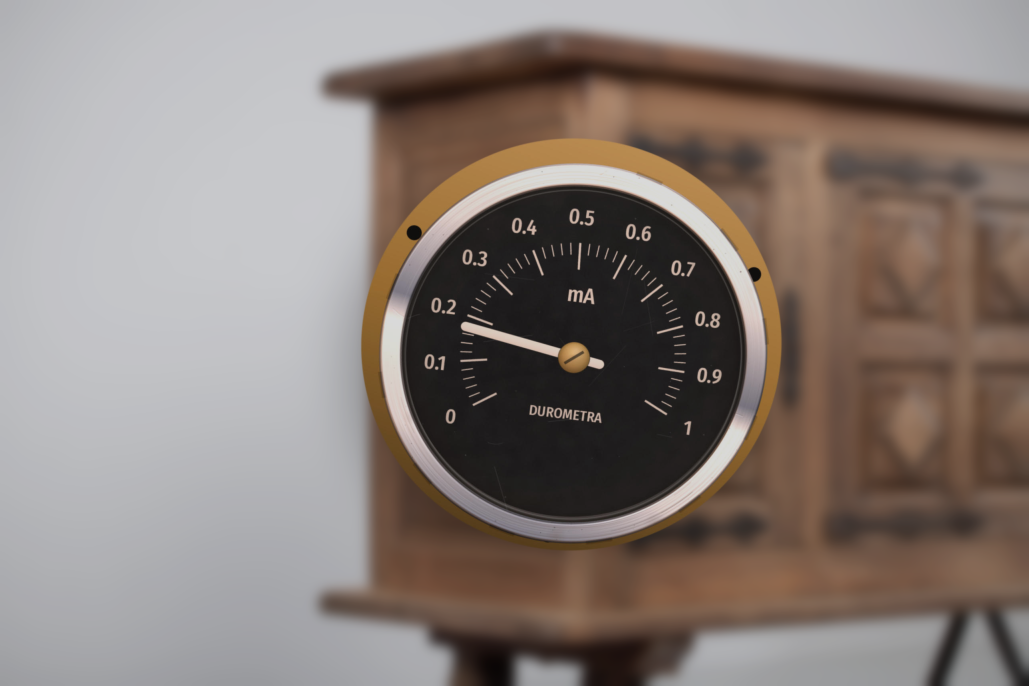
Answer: 0.18; mA
